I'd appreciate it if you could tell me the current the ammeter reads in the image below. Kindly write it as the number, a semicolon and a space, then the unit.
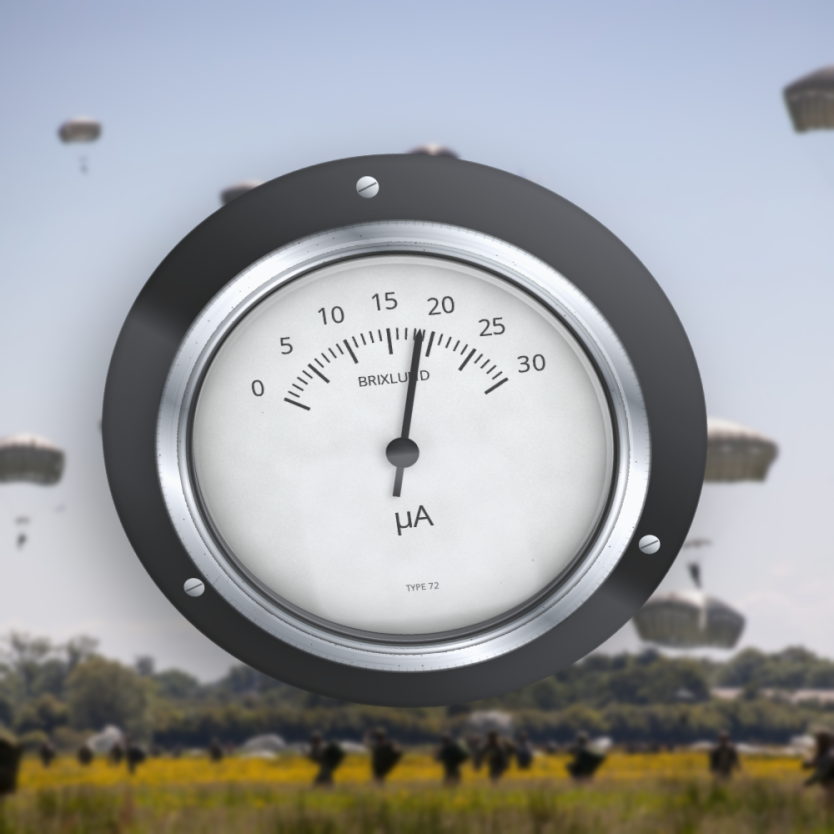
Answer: 18.5; µA
